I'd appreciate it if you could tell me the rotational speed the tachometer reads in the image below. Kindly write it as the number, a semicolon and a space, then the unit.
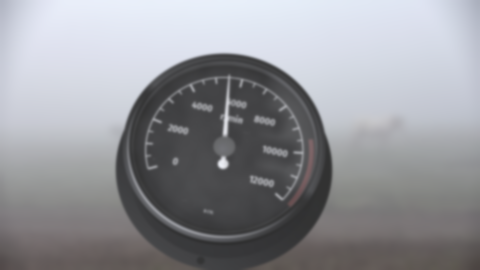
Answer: 5500; rpm
